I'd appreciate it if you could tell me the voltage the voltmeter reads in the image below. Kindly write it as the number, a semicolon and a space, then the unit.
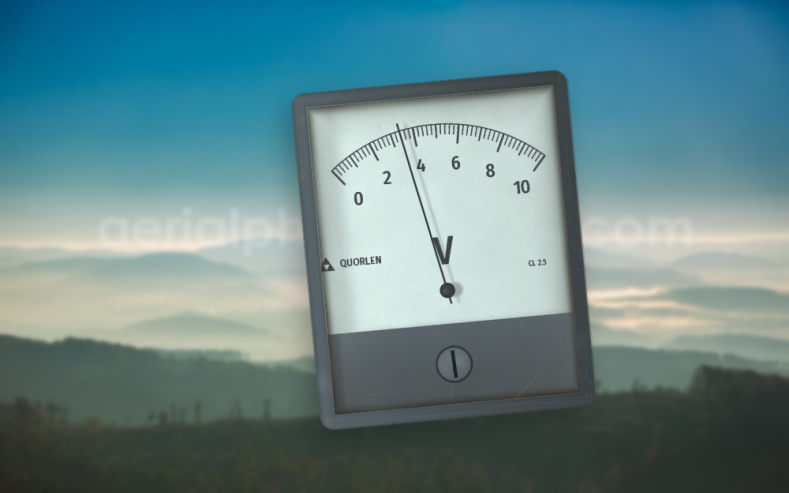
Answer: 3.4; V
